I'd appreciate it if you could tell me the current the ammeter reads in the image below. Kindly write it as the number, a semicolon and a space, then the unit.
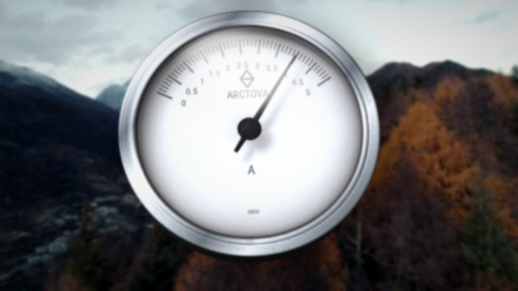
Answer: 4; A
